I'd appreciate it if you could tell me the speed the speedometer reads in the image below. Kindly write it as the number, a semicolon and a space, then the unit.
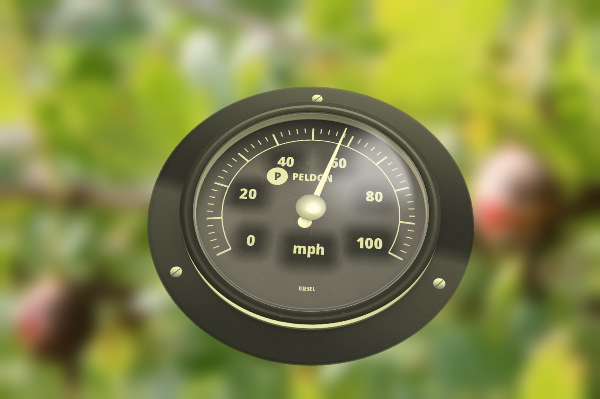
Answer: 58; mph
